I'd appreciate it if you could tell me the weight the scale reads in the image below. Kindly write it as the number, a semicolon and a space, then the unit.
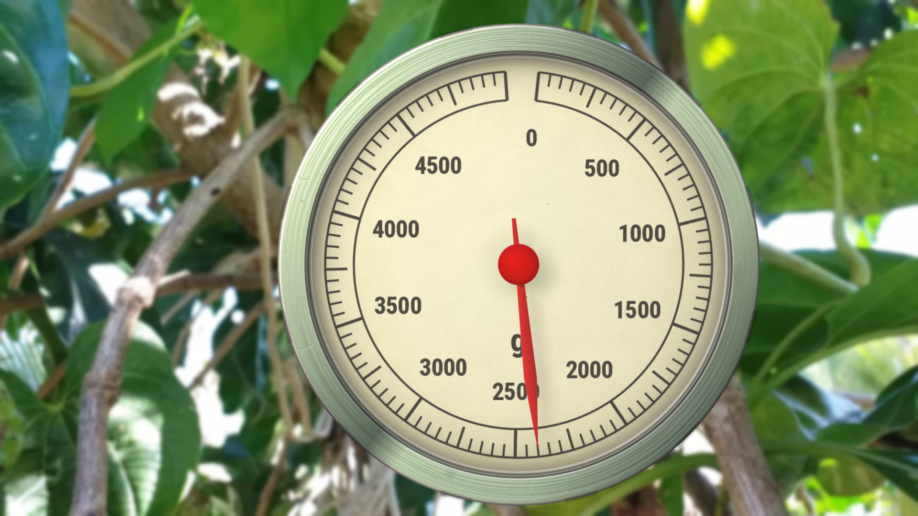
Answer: 2400; g
